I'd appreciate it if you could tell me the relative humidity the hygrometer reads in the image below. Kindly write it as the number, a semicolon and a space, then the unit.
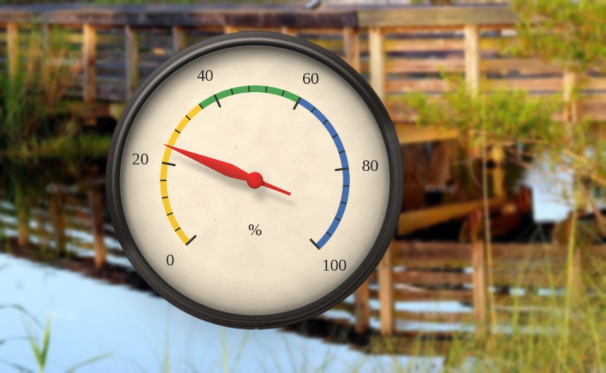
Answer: 24; %
